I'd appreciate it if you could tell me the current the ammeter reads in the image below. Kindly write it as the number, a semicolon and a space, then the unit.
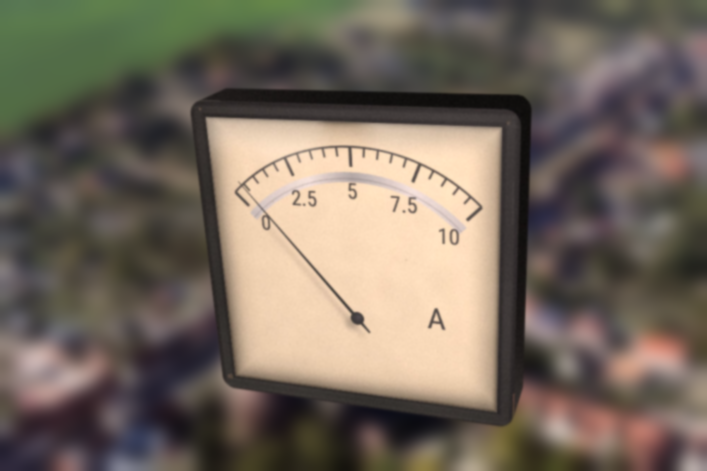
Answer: 0.5; A
